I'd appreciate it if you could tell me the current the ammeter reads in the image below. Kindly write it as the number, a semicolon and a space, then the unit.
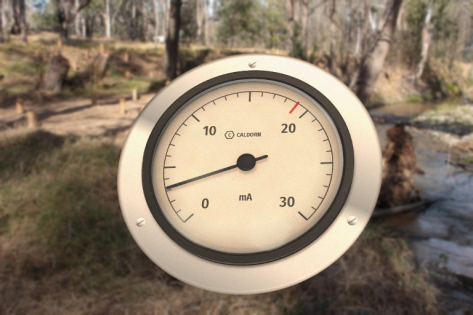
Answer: 3; mA
